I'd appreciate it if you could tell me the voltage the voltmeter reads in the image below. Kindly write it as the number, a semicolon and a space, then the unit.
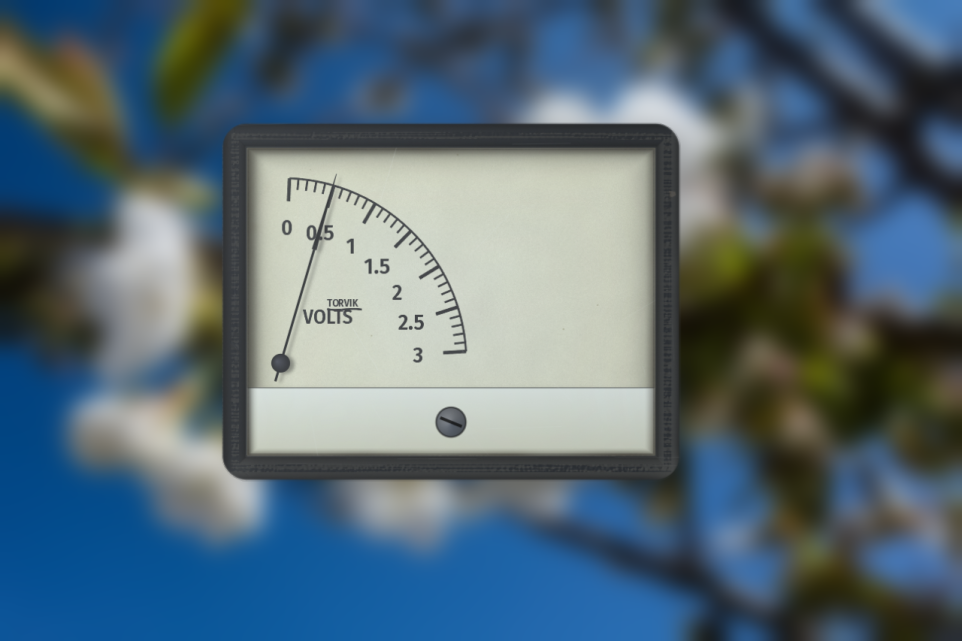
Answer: 0.5; V
